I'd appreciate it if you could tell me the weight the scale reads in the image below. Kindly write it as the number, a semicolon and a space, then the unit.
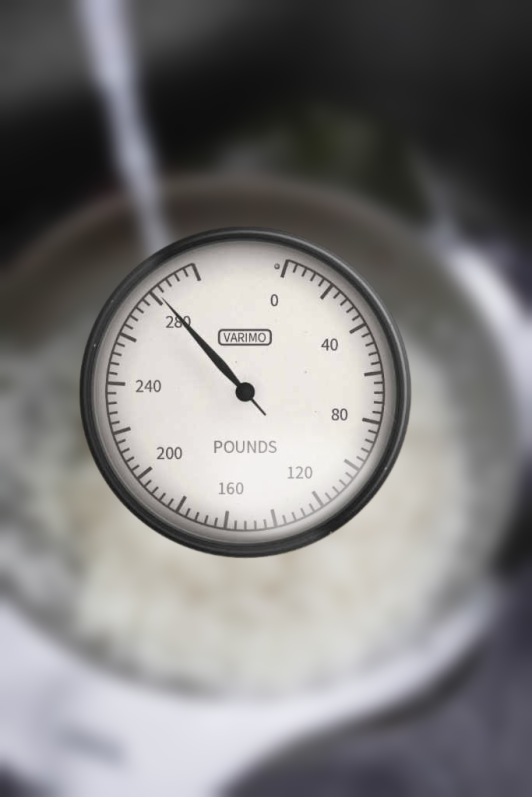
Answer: 282; lb
